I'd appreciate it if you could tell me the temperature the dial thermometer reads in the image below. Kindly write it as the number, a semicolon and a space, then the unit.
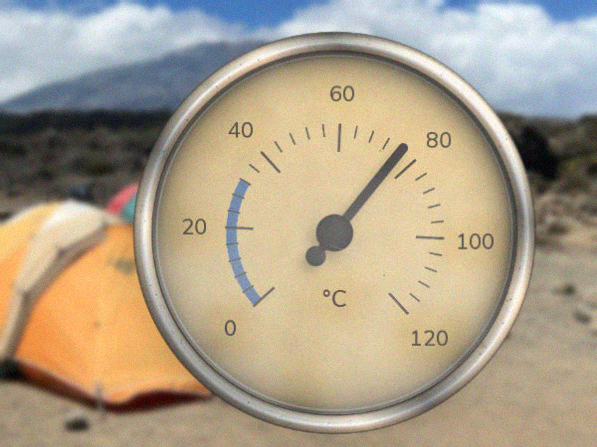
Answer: 76; °C
